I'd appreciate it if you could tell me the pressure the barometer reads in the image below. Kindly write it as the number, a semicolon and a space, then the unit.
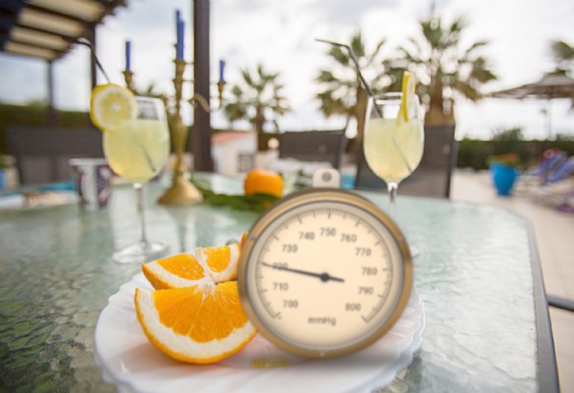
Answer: 720; mmHg
